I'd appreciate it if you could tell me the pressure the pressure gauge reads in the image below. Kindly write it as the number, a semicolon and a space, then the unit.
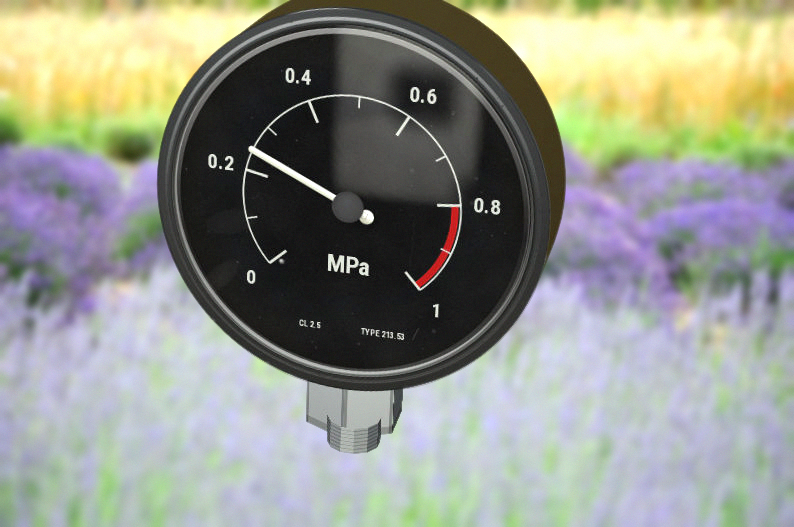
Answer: 0.25; MPa
